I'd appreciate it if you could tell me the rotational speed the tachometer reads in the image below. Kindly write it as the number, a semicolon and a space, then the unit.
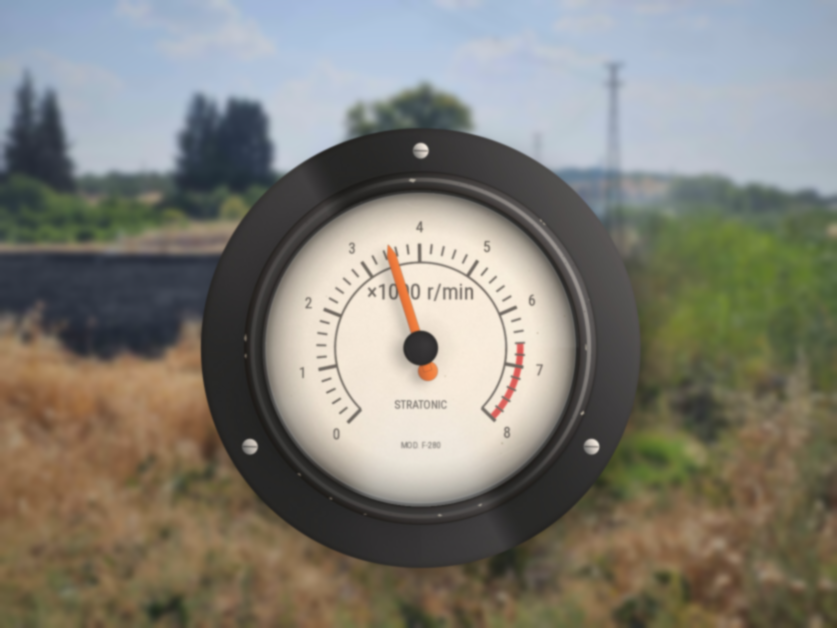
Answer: 3500; rpm
